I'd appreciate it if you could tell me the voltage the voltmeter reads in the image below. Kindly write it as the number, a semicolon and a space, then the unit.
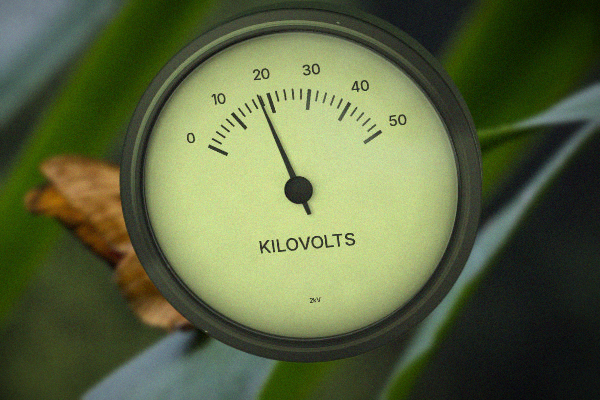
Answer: 18; kV
